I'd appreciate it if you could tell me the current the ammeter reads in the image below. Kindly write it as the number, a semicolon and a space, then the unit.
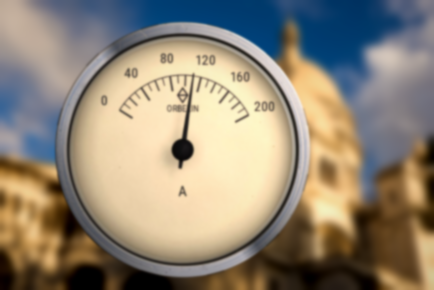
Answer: 110; A
